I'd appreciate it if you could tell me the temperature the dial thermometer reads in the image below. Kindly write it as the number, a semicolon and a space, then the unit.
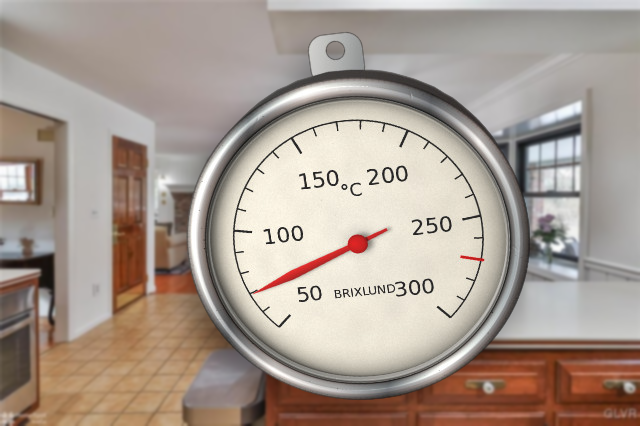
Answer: 70; °C
